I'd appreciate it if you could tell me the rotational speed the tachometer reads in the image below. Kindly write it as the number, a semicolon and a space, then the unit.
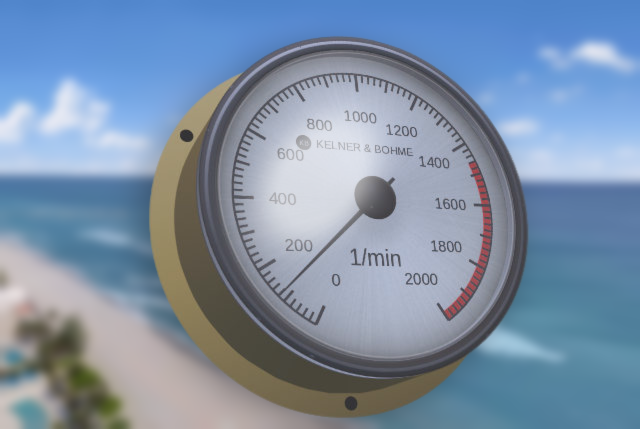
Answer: 120; rpm
